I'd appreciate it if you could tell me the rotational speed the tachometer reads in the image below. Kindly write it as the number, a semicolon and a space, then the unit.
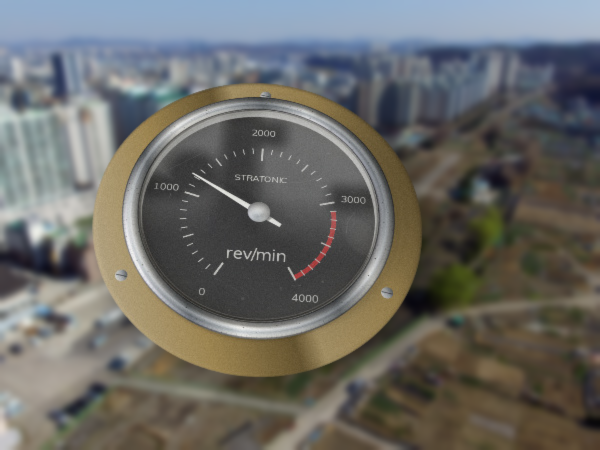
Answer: 1200; rpm
